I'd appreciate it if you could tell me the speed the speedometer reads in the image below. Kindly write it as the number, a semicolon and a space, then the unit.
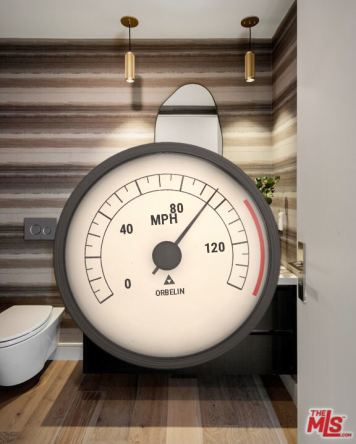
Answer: 95; mph
